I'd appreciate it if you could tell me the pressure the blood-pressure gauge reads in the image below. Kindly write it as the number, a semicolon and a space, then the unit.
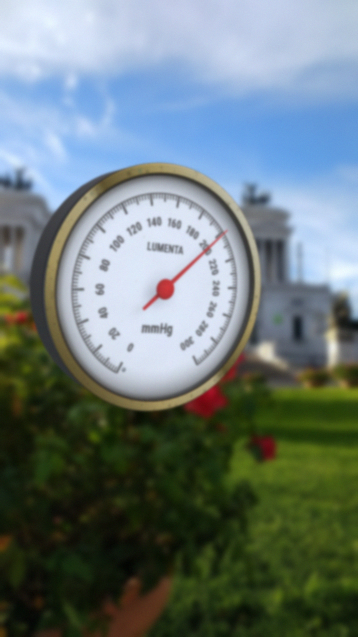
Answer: 200; mmHg
